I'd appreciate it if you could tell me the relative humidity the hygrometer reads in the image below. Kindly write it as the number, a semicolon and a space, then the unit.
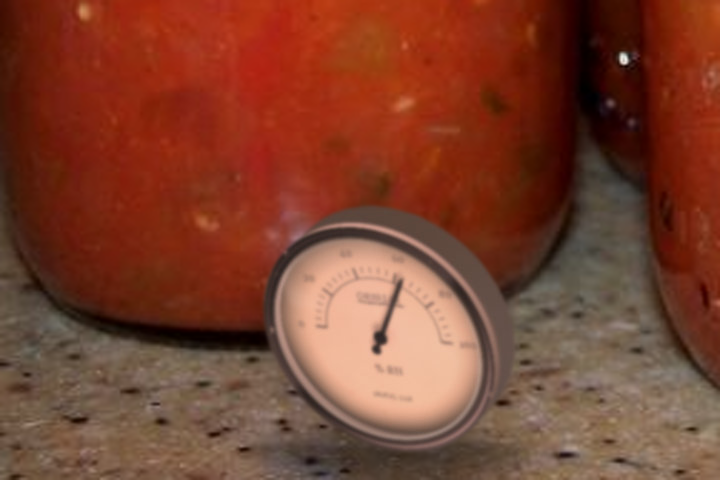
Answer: 64; %
